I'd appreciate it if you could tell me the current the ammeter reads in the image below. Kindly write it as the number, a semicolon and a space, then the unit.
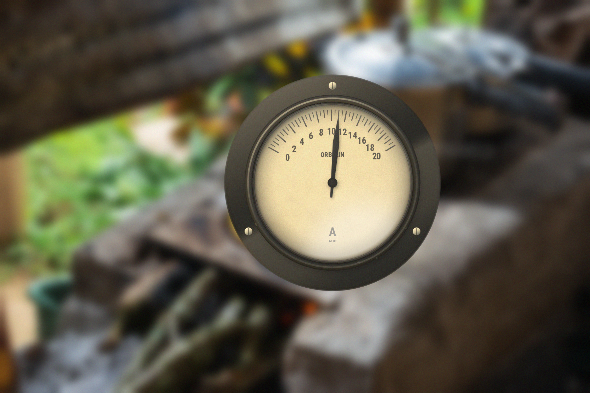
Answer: 11; A
